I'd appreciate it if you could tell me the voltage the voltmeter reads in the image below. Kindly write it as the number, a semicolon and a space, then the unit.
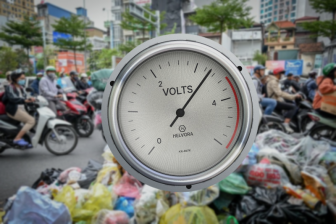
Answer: 3.3; V
